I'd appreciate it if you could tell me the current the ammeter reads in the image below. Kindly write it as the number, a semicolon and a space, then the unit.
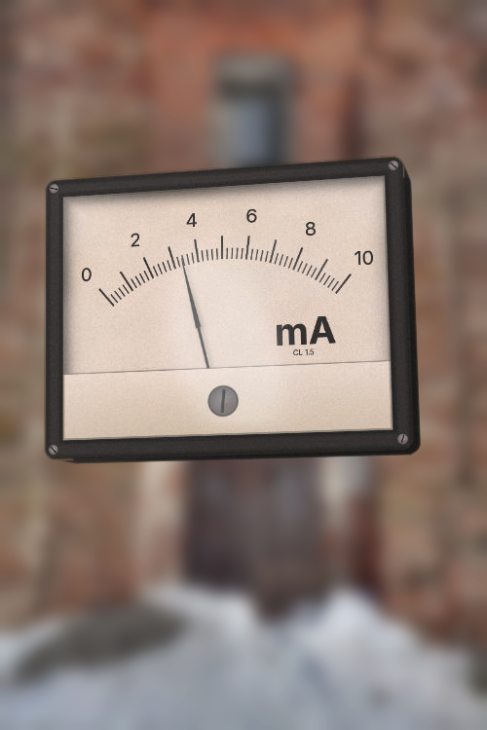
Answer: 3.4; mA
